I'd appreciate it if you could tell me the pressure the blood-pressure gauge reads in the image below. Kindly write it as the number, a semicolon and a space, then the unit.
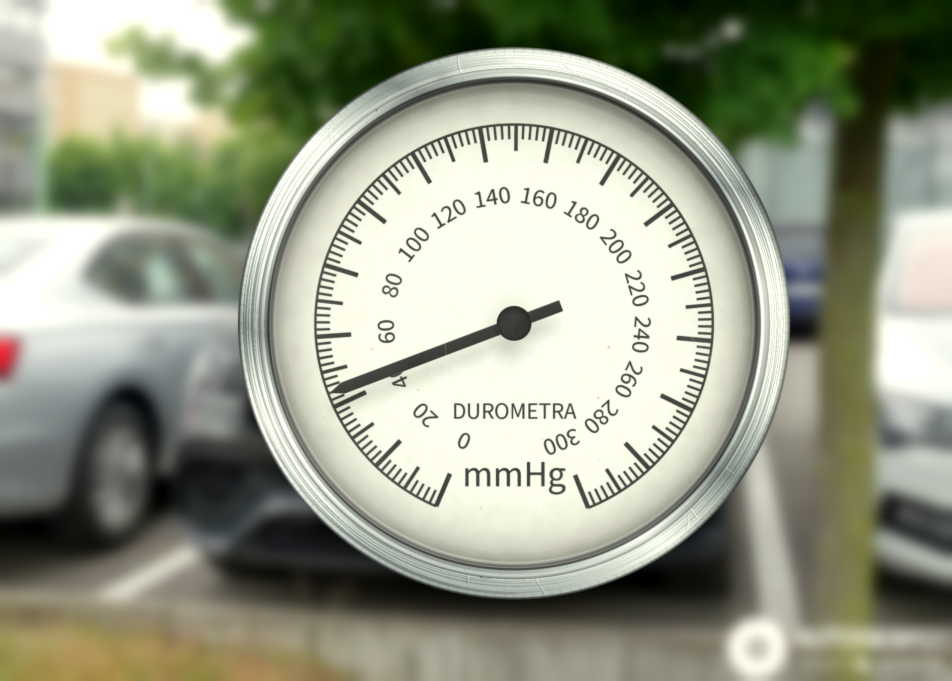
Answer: 44; mmHg
